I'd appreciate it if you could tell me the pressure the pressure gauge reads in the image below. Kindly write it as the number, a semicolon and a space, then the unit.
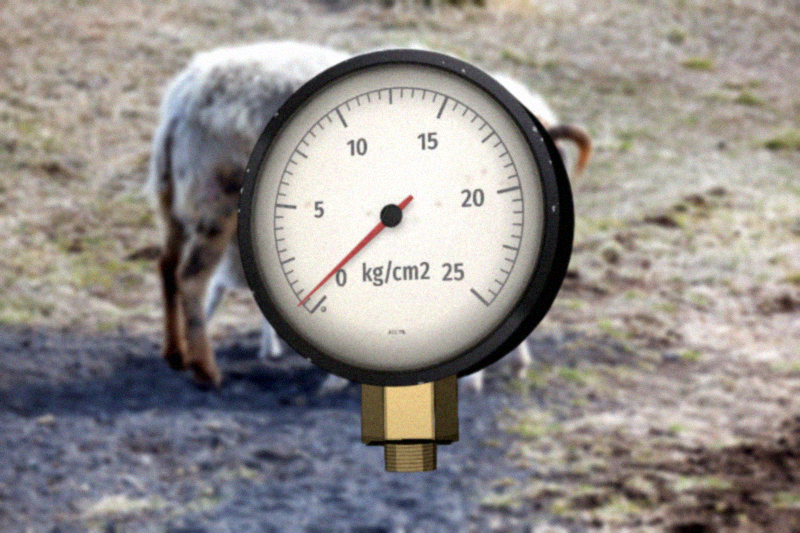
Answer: 0.5; kg/cm²
